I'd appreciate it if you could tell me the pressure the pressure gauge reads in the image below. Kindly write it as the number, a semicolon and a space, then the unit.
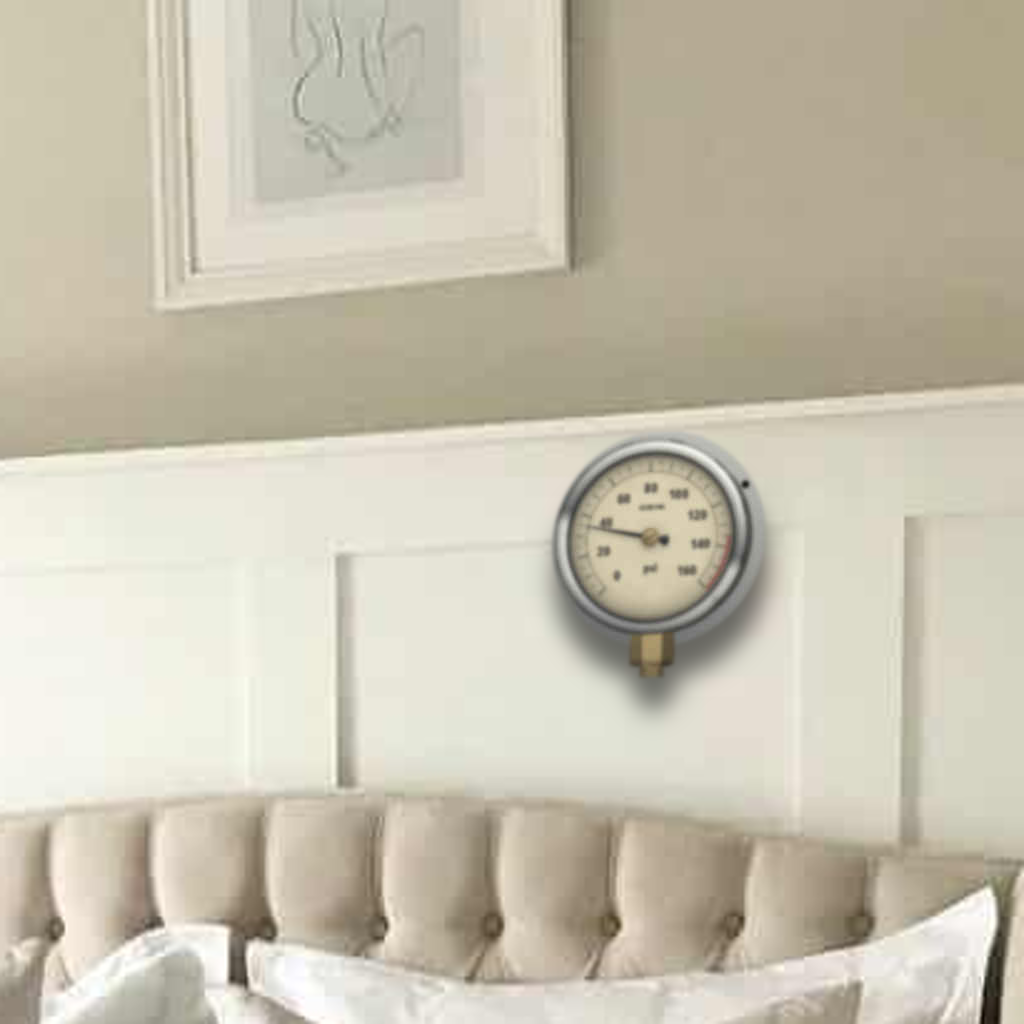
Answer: 35; psi
